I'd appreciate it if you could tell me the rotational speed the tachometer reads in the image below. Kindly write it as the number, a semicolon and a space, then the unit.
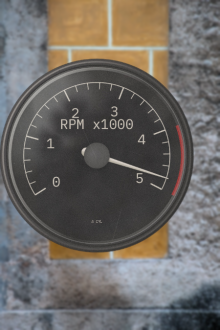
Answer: 4800; rpm
